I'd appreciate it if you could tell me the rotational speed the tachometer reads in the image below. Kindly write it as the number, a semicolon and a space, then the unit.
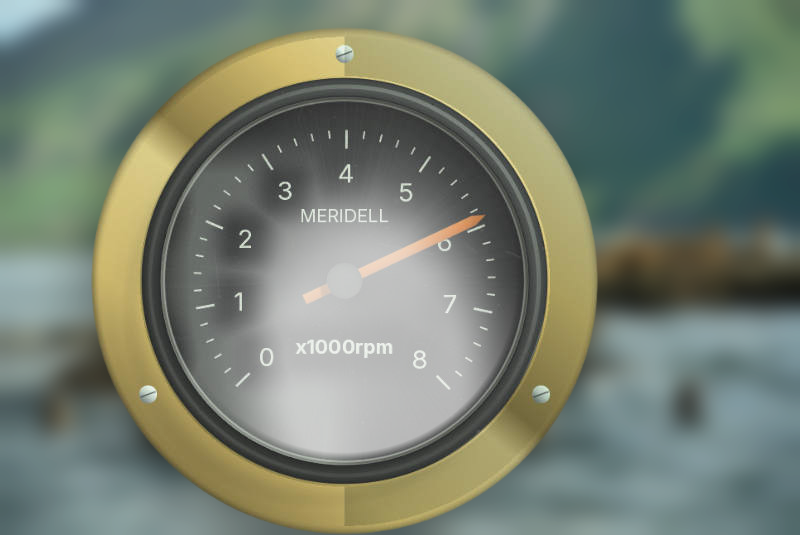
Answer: 5900; rpm
